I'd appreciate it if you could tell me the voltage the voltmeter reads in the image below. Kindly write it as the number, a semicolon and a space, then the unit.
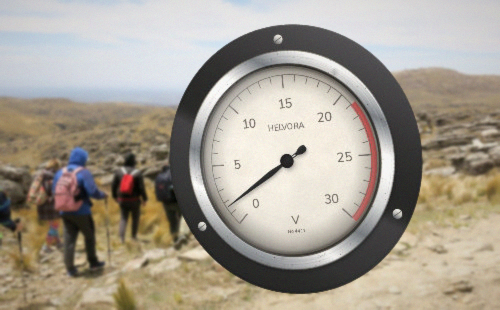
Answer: 1.5; V
